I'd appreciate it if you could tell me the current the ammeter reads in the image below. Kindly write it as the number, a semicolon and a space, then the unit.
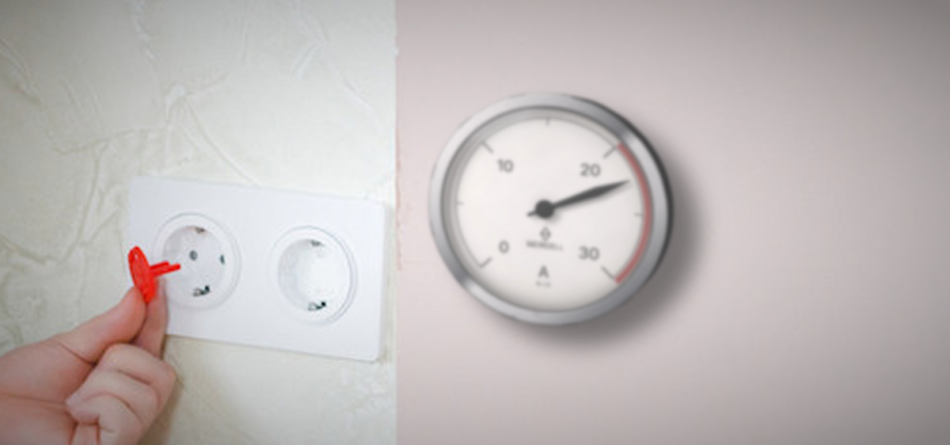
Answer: 22.5; A
